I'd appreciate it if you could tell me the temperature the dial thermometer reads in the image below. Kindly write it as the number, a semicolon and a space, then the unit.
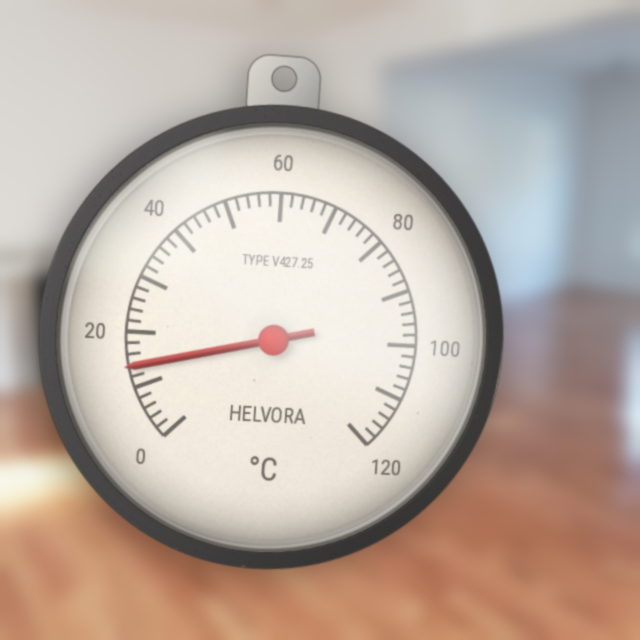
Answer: 14; °C
